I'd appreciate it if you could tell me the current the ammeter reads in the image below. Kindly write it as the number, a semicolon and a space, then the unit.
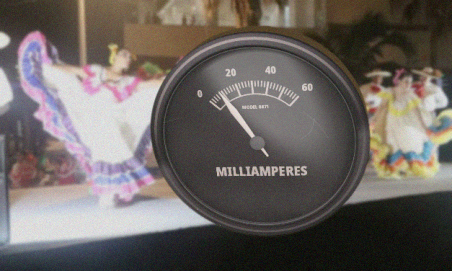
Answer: 10; mA
